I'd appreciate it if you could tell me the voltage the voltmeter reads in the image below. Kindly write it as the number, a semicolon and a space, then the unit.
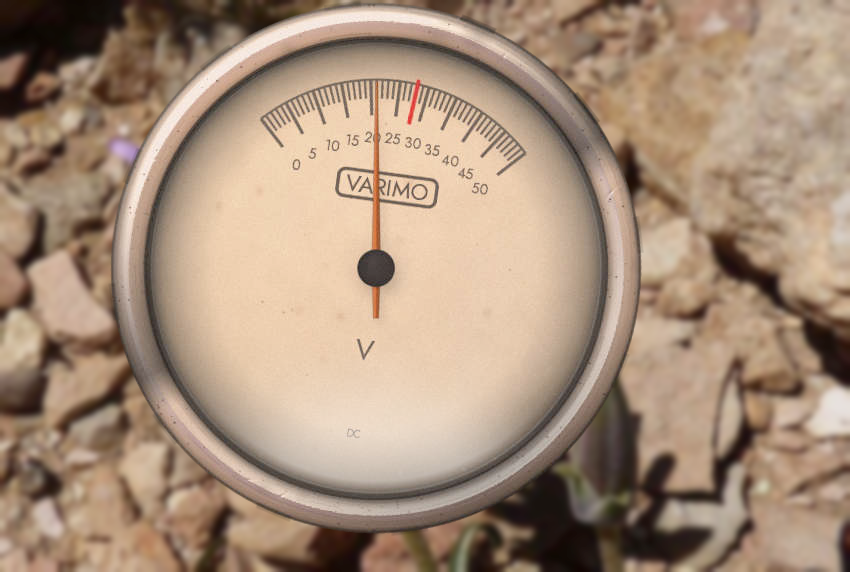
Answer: 21; V
